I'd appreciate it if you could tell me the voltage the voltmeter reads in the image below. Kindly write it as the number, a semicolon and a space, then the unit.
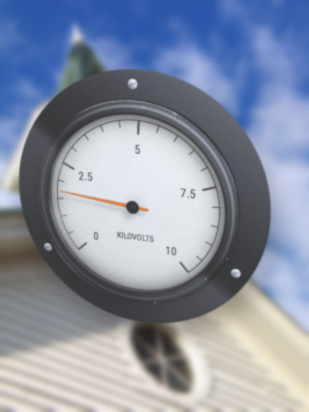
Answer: 1.75; kV
